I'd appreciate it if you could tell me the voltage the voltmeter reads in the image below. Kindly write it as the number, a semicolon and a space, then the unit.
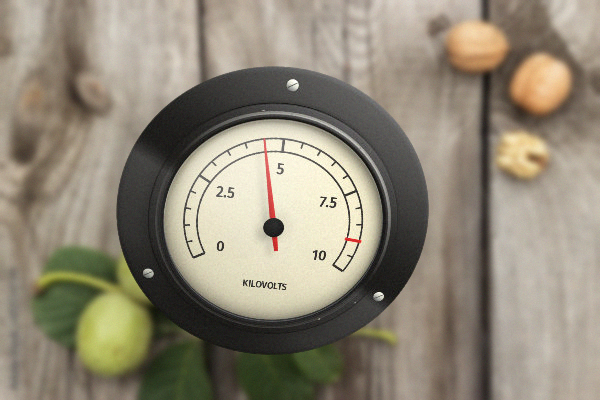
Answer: 4.5; kV
